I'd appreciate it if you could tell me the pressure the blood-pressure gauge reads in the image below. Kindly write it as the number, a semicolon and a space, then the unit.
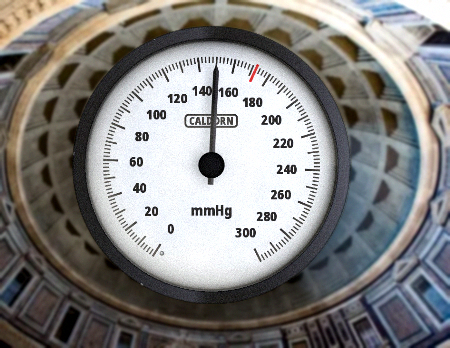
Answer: 150; mmHg
